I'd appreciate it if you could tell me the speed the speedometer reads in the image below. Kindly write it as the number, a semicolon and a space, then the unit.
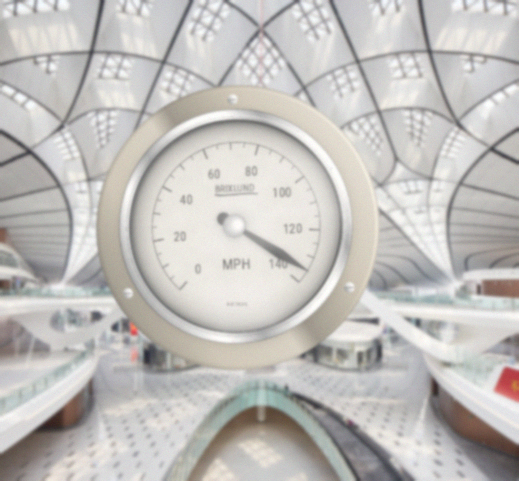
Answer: 135; mph
